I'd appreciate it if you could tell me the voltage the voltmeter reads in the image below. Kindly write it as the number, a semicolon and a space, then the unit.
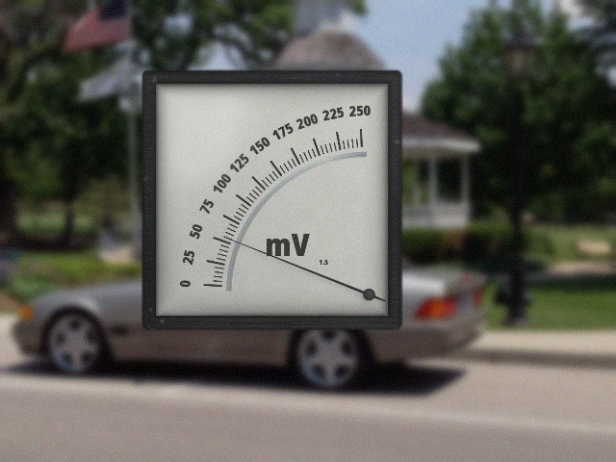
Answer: 55; mV
